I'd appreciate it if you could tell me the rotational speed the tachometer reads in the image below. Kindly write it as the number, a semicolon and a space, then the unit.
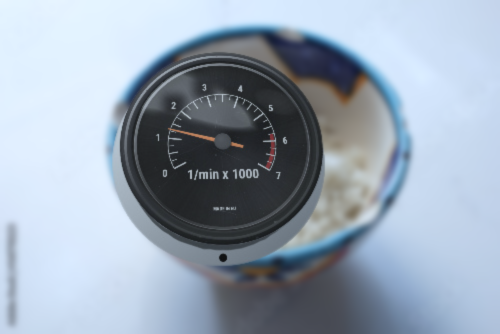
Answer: 1250; rpm
